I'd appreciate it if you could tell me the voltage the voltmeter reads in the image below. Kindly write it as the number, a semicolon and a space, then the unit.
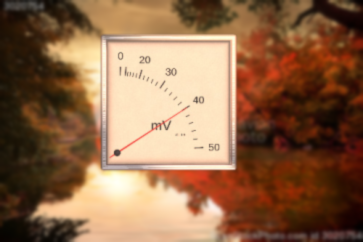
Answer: 40; mV
